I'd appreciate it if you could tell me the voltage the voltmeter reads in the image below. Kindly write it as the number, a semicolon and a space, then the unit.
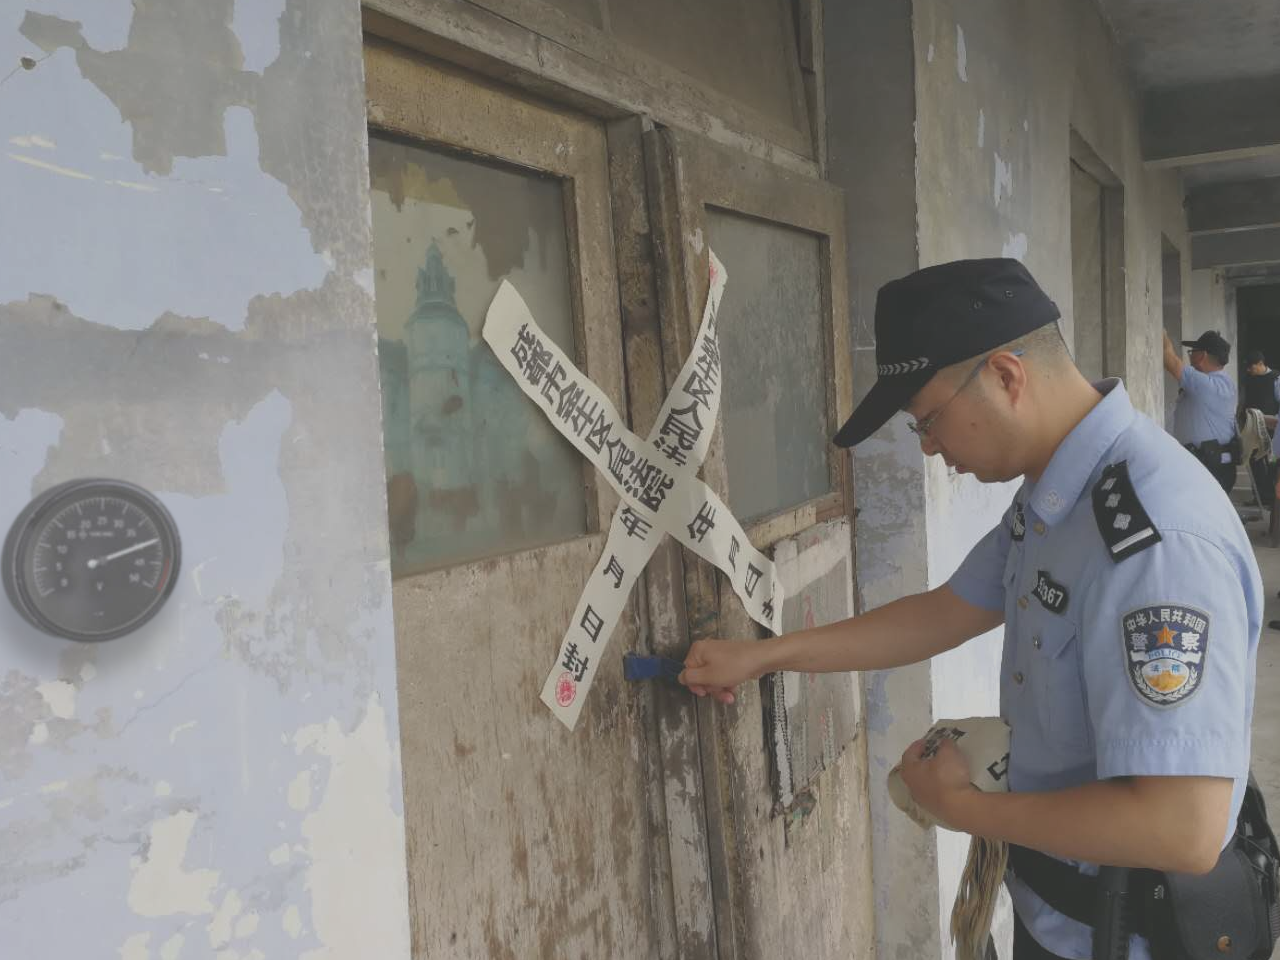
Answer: 40; V
